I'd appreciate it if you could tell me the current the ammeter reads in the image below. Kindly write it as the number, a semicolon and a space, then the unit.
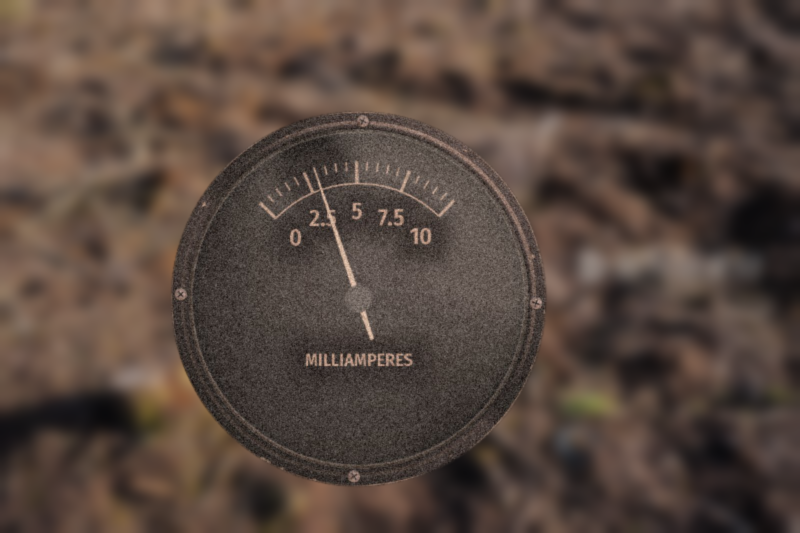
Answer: 3; mA
